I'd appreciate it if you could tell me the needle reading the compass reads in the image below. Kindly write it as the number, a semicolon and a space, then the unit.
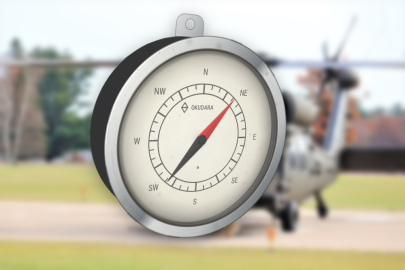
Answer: 40; °
